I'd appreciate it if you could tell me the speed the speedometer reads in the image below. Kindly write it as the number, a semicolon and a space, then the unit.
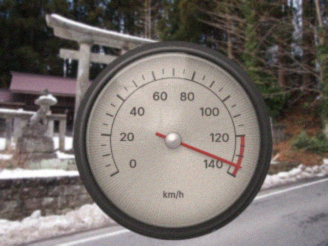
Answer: 135; km/h
